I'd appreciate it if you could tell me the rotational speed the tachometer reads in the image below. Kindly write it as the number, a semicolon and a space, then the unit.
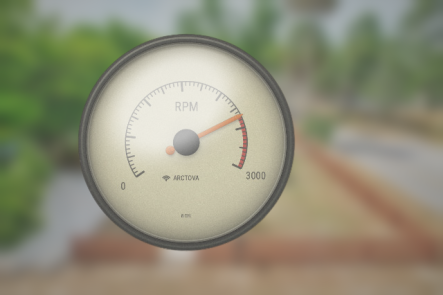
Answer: 2350; rpm
